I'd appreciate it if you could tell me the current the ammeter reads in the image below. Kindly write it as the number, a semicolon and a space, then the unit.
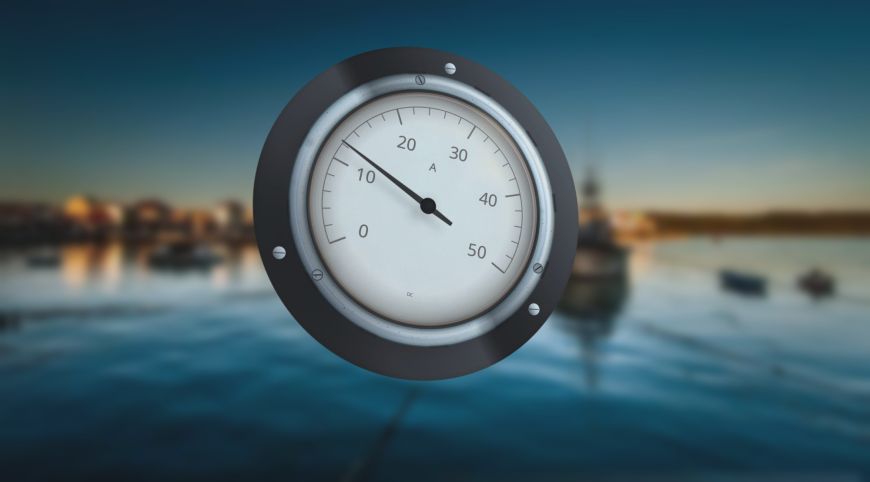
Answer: 12; A
